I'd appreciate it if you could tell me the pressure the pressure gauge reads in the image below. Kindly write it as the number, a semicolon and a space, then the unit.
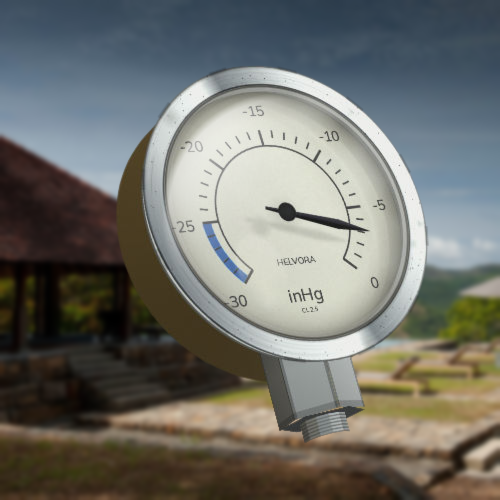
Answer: -3; inHg
